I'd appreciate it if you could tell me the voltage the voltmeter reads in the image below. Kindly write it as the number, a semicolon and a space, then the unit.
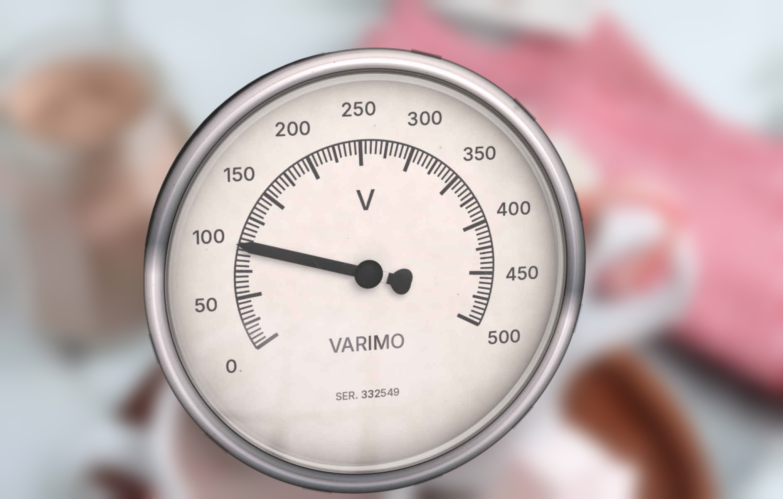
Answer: 100; V
